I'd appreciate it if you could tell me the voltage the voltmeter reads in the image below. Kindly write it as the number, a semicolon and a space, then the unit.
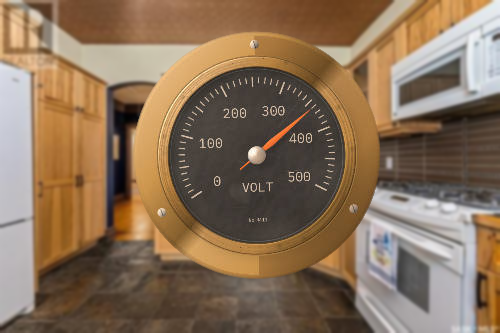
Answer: 360; V
